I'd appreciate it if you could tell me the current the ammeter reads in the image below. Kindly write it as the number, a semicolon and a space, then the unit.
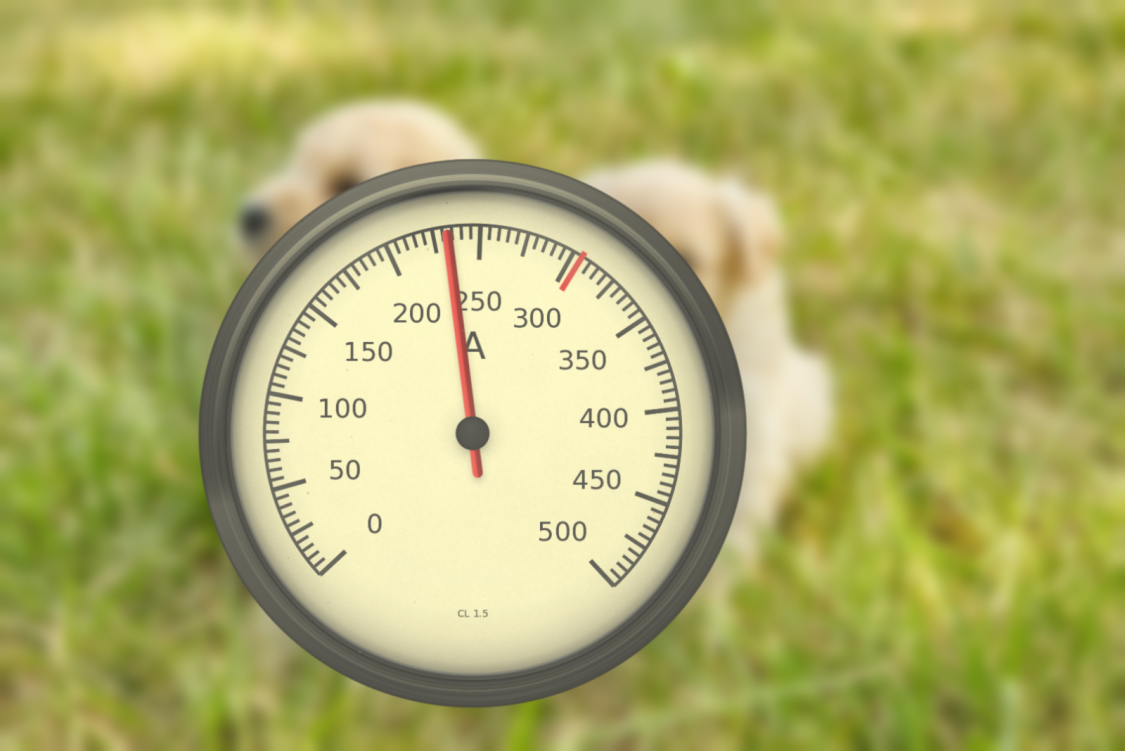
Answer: 232.5; A
